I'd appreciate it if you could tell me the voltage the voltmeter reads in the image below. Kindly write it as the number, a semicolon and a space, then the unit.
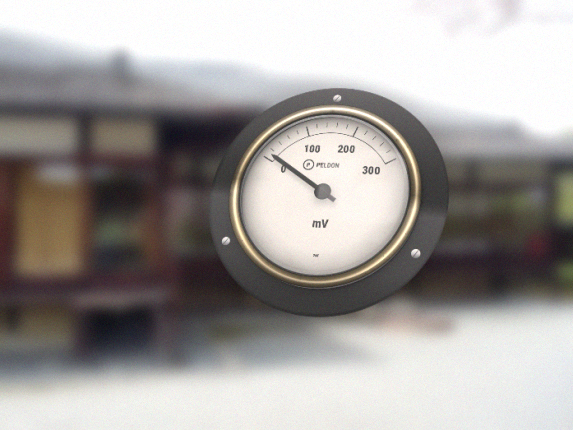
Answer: 10; mV
